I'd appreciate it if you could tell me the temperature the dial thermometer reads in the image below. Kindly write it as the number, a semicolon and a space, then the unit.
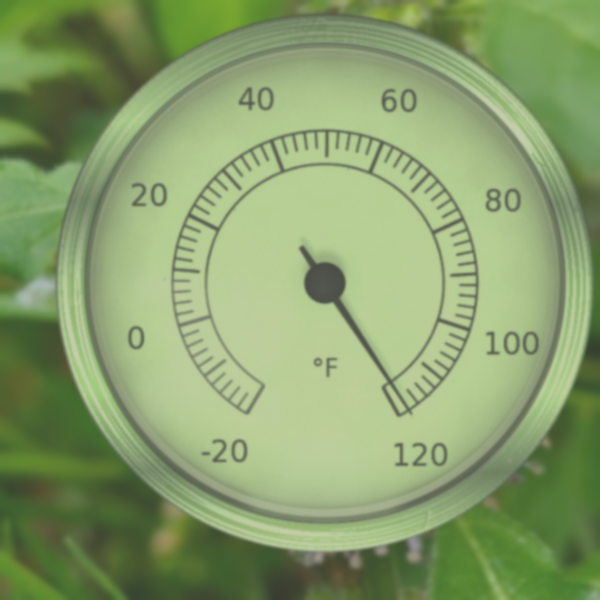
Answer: 118; °F
